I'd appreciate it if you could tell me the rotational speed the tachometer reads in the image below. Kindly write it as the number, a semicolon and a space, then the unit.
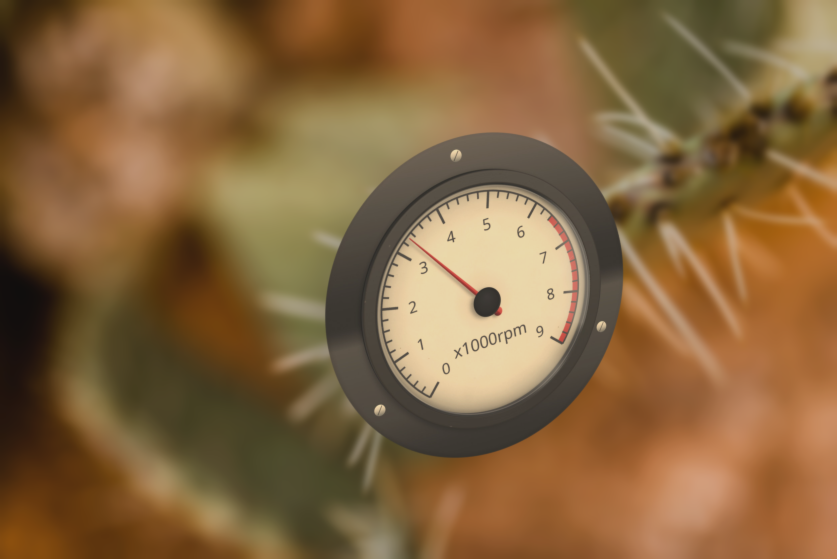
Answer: 3300; rpm
